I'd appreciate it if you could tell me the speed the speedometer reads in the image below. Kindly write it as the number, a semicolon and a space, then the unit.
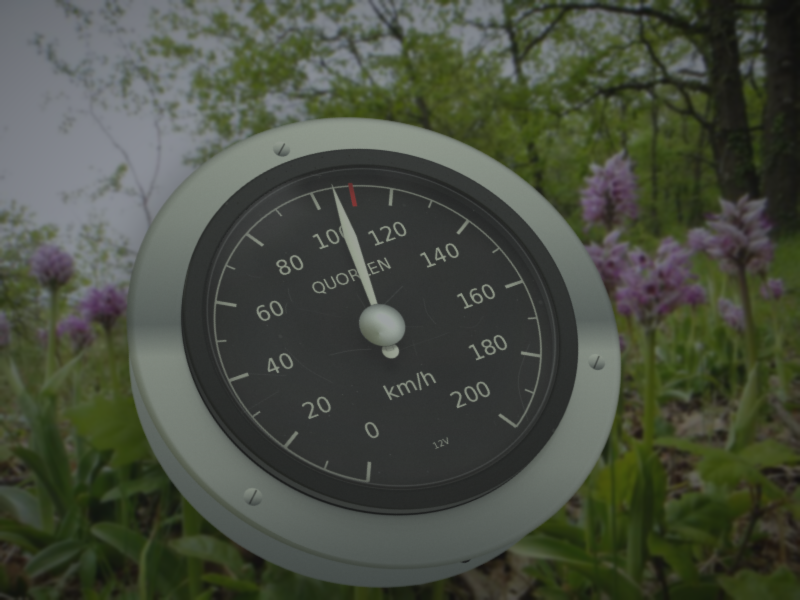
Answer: 105; km/h
